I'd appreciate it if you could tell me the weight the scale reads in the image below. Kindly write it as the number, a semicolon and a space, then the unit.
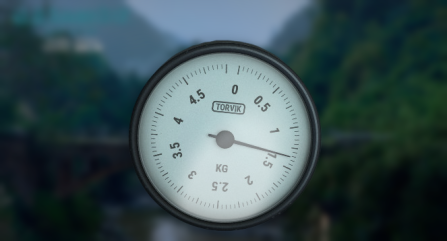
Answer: 1.35; kg
